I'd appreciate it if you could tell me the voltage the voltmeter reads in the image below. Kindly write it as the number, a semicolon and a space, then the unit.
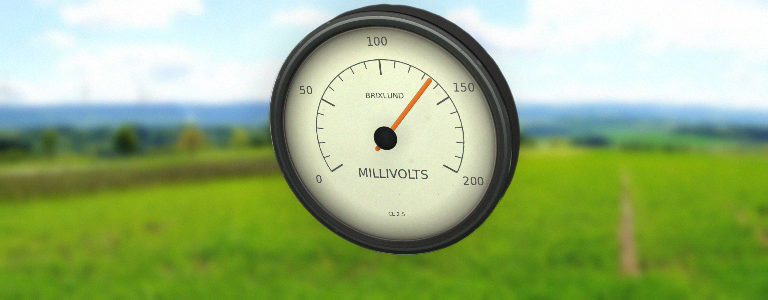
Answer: 135; mV
